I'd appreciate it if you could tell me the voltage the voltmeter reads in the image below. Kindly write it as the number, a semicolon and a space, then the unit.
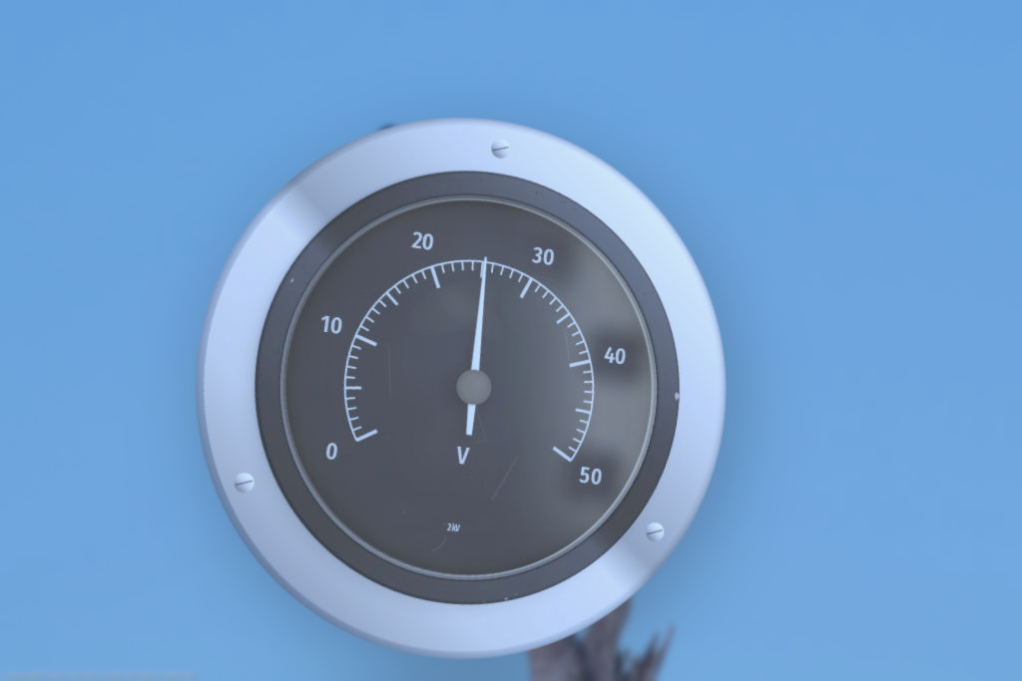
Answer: 25; V
